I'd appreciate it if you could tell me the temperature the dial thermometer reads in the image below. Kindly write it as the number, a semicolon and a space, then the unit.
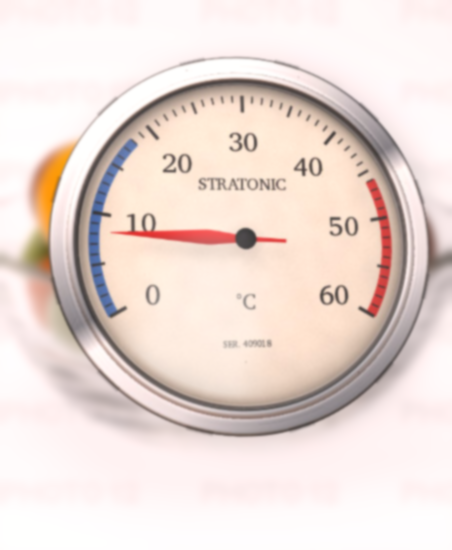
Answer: 8; °C
